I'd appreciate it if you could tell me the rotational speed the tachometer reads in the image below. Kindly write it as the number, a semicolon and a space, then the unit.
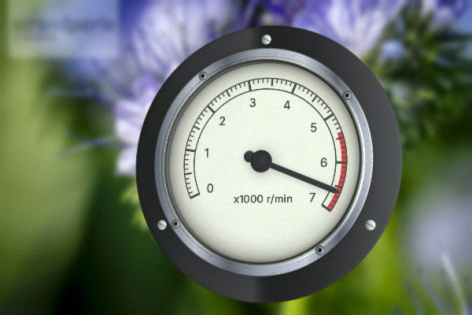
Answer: 6600; rpm
